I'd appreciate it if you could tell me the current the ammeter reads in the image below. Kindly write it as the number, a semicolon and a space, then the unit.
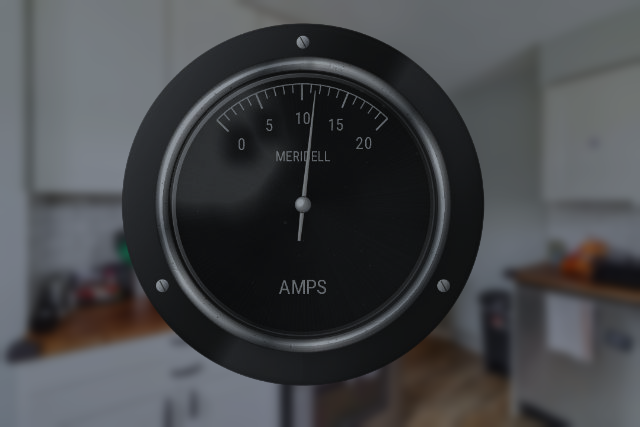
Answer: 11.5; A
